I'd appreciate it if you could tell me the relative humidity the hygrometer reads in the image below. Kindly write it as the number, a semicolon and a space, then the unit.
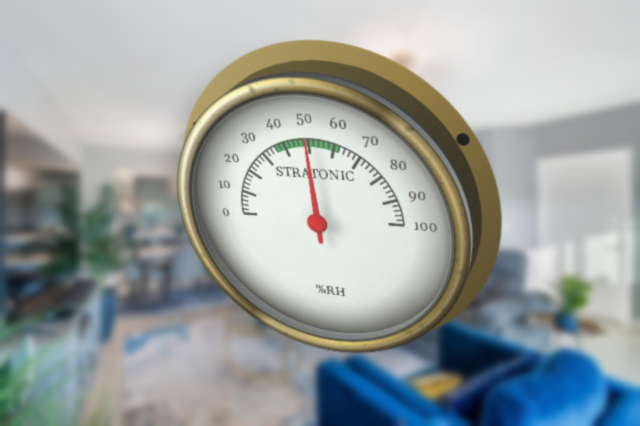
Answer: 50; %
